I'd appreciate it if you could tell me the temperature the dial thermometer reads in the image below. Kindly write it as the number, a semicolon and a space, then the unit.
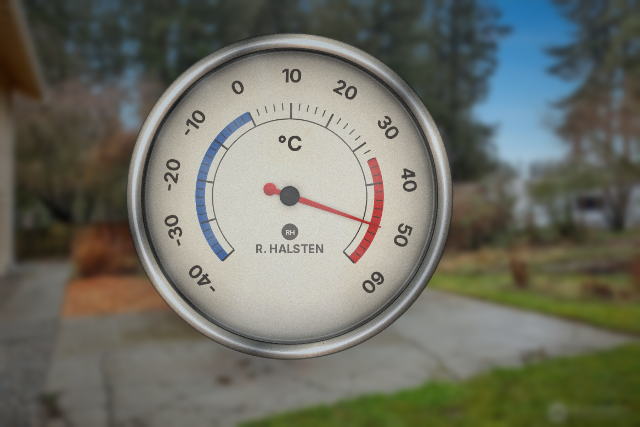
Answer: 50; °C
